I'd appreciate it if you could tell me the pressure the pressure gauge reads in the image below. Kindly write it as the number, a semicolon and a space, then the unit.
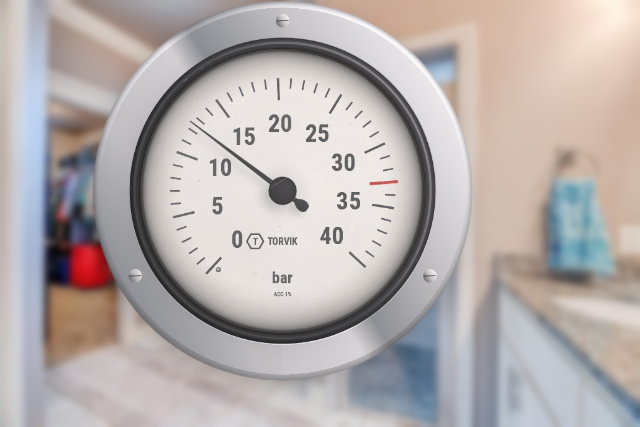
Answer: 12.5; bar
